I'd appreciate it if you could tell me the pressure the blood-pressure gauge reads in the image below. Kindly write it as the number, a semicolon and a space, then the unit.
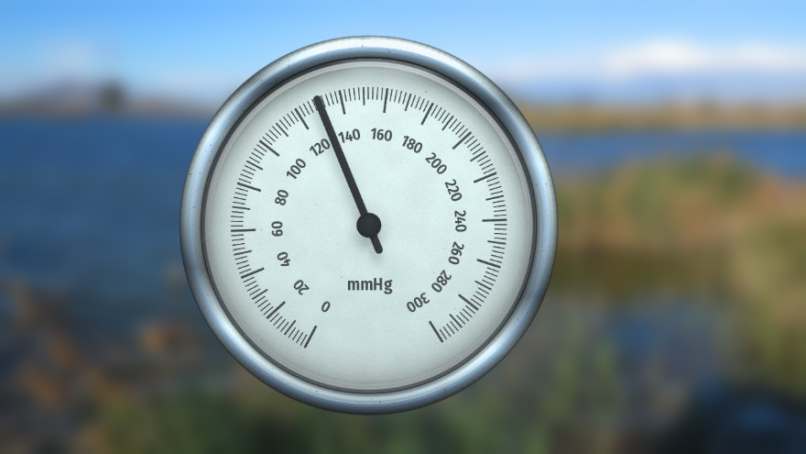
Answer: 130; mmHg
